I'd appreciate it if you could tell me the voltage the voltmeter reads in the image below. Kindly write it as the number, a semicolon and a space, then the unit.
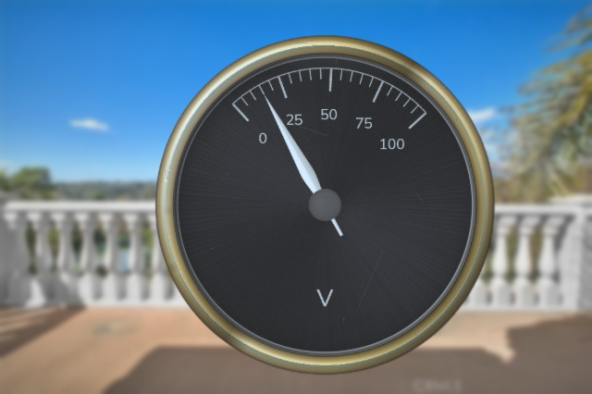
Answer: 15; V
